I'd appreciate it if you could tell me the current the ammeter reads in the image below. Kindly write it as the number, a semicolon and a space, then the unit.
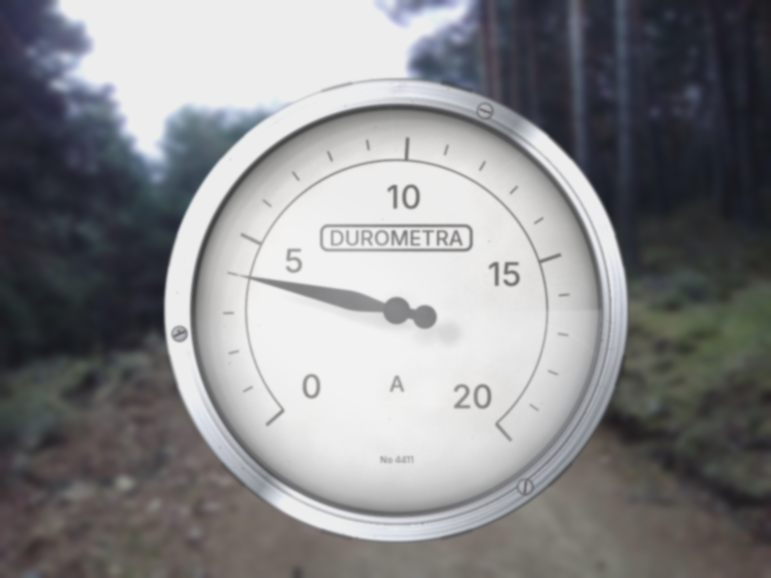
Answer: 4; A
